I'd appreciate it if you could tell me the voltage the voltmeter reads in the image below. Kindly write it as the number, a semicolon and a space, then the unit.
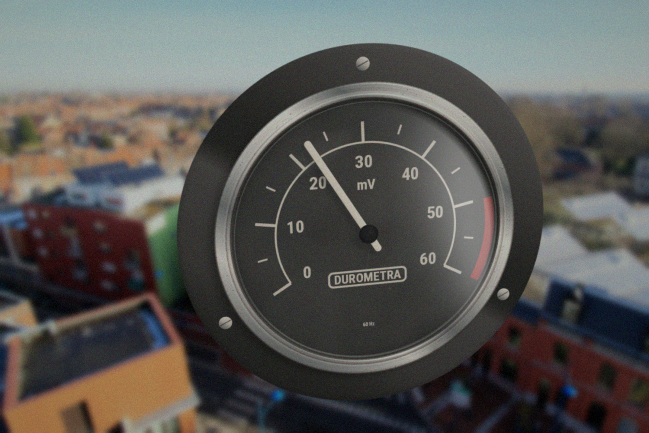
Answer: 22.5; mV
